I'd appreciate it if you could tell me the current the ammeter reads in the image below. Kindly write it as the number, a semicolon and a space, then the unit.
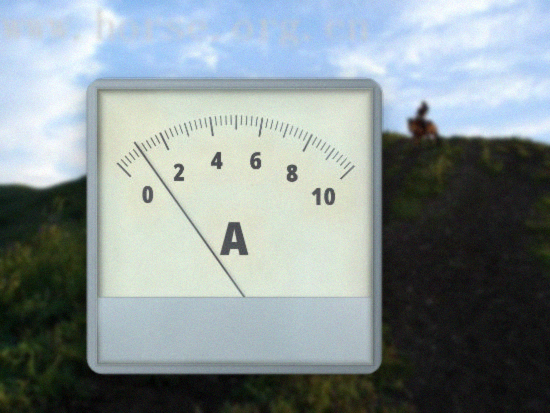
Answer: 1; A
